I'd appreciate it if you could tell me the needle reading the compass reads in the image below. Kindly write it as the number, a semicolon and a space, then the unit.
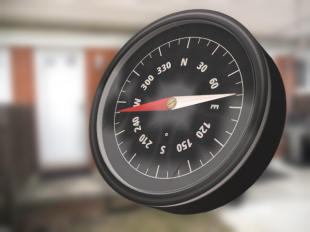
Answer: 260; °
